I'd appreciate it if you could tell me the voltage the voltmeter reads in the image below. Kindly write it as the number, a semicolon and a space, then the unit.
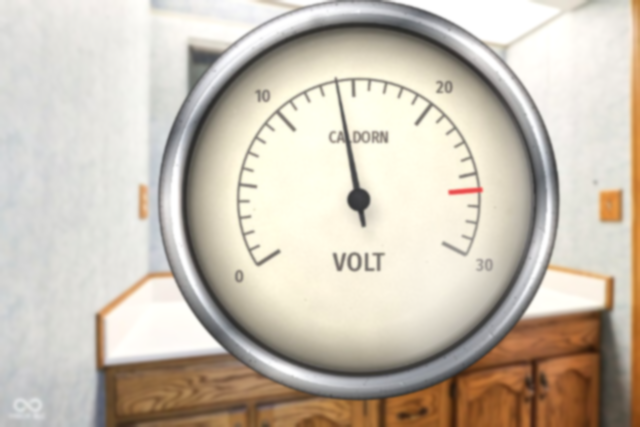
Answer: 14; V
